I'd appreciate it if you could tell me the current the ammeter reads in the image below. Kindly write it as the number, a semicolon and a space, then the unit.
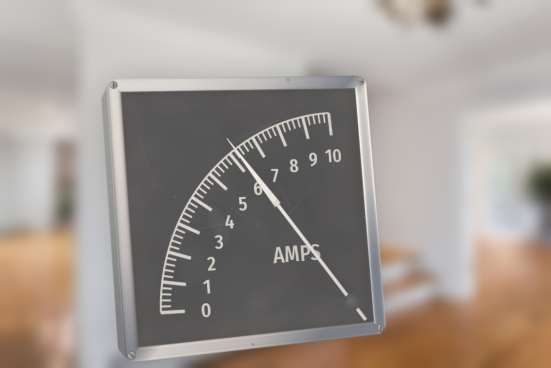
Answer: 6.2; A
